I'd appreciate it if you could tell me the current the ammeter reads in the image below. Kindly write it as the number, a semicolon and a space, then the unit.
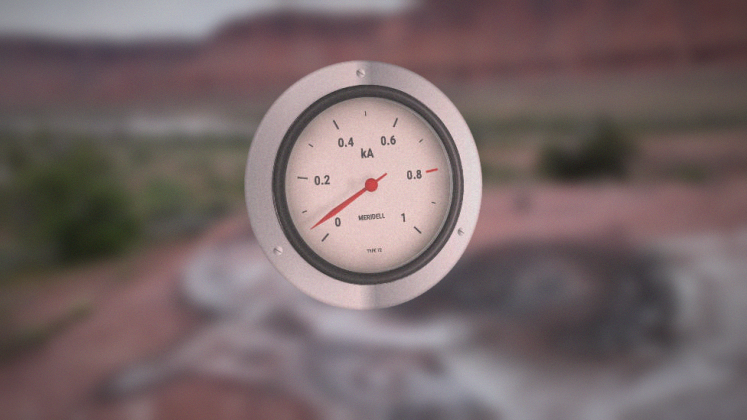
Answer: 0.05; kA
